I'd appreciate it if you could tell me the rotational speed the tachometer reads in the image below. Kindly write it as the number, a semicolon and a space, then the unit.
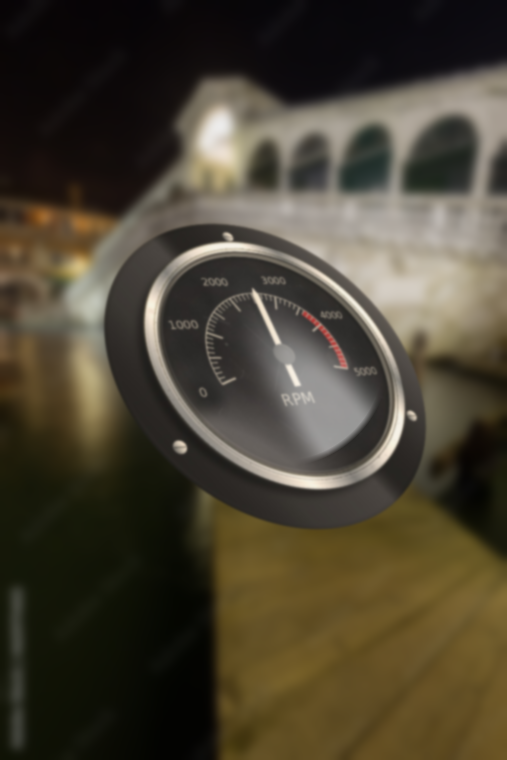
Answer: 2500; rpm
